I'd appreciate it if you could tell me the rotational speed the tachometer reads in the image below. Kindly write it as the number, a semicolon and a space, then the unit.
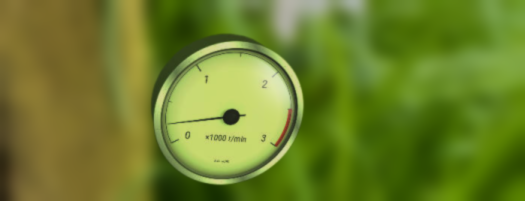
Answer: 250; rpm
